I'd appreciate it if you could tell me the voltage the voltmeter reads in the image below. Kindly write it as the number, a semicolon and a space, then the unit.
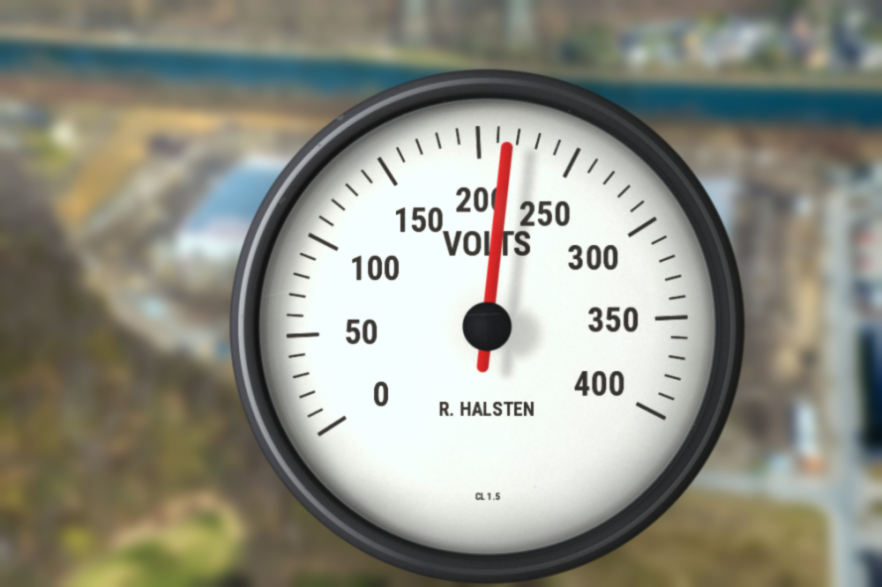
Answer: 215; V
